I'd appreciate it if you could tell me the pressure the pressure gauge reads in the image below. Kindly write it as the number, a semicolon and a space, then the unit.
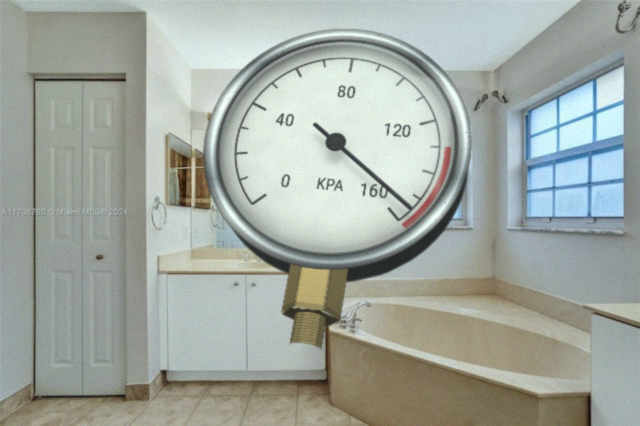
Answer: 155; kPa
